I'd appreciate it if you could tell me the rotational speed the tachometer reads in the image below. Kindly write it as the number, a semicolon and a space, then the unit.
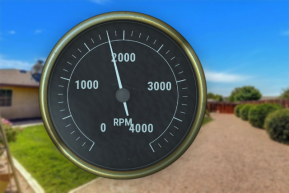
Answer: 1800; rpm
